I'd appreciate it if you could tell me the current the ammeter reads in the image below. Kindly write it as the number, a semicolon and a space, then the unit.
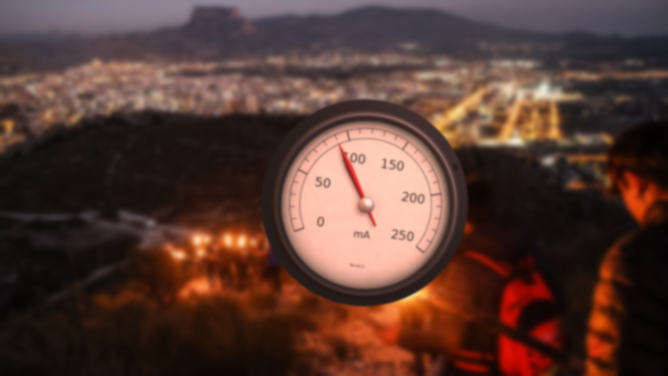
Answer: 90; mA
